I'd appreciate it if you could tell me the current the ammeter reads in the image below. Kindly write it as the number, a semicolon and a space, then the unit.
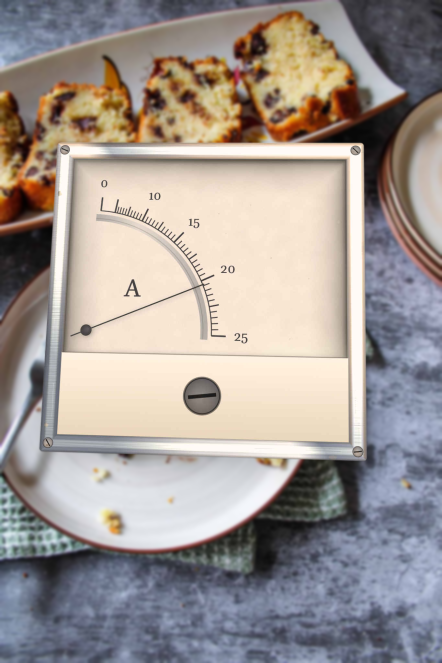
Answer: 20.5; A
